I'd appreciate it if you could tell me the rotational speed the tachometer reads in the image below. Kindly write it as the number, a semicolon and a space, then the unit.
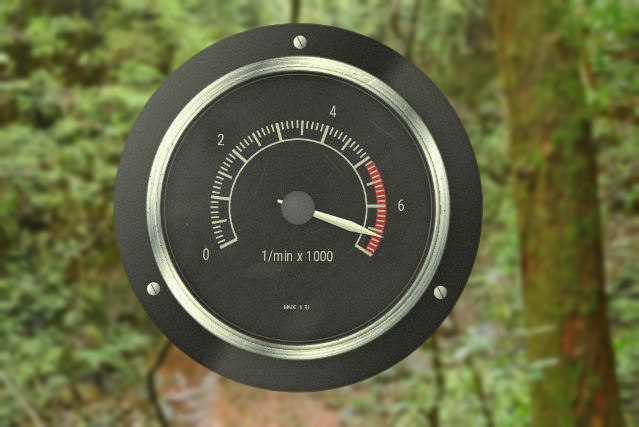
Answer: 6600; rpm
